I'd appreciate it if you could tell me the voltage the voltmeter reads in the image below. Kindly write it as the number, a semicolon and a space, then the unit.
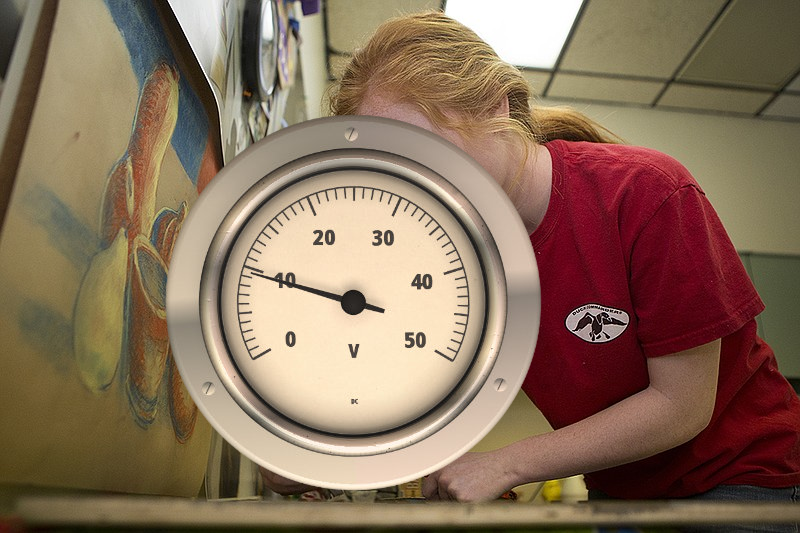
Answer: 9.5; V
